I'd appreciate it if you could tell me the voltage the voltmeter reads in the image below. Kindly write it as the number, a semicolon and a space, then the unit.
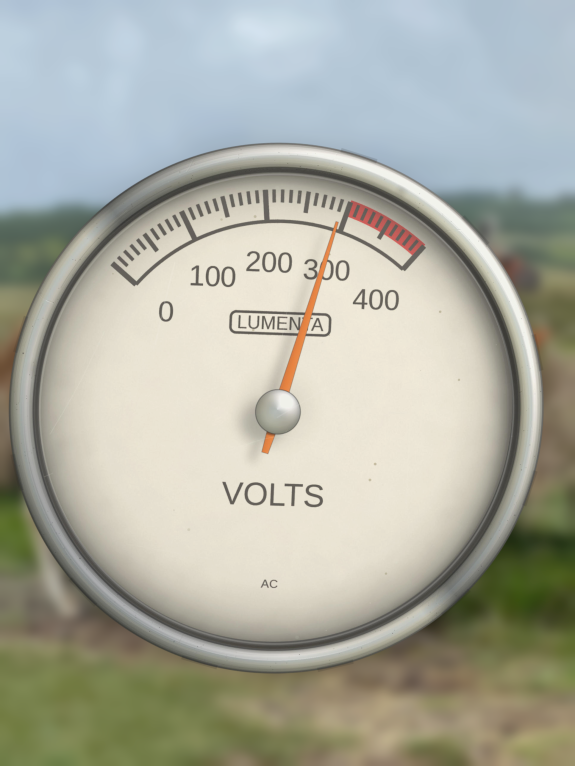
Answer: 290; V
